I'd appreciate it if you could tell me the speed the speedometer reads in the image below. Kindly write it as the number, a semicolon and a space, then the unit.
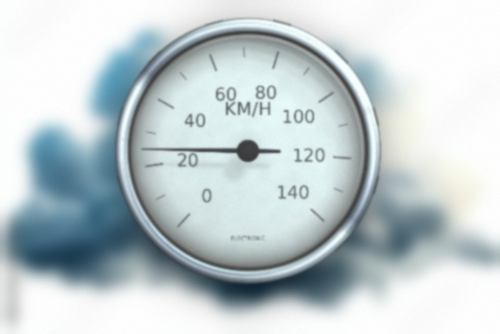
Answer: 25; km/h
